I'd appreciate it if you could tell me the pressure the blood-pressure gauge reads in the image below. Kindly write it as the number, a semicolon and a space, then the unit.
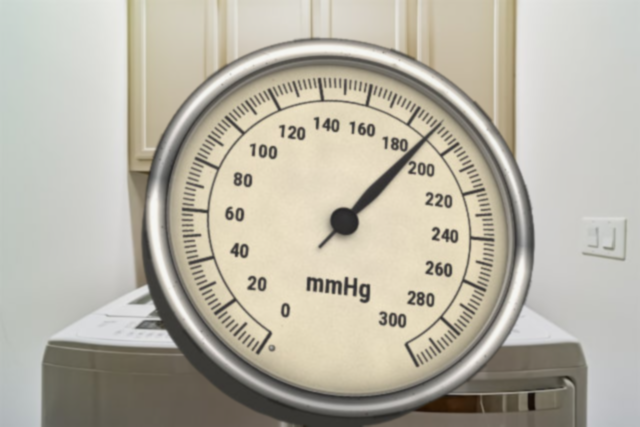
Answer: 190; mmHg
